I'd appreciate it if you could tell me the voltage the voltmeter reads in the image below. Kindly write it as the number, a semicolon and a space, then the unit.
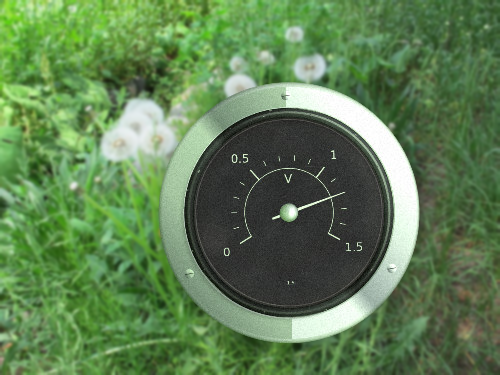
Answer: 1.2; V
